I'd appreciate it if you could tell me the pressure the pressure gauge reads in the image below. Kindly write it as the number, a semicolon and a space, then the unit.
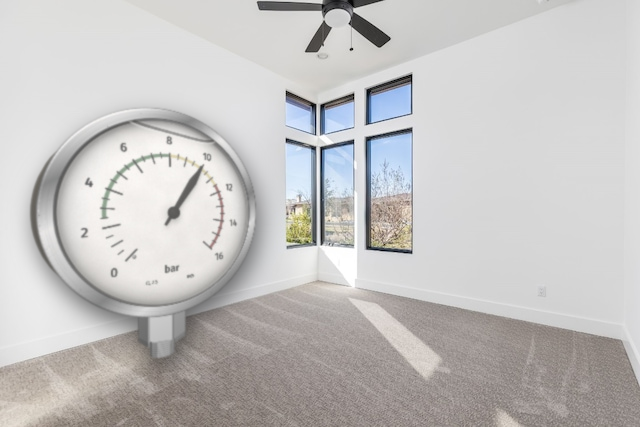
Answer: 10; bar
